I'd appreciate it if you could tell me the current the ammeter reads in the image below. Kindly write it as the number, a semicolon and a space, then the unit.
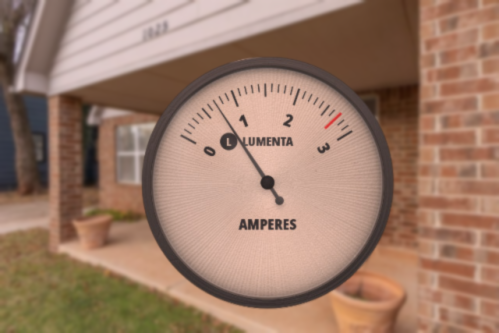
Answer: 0.7; A
